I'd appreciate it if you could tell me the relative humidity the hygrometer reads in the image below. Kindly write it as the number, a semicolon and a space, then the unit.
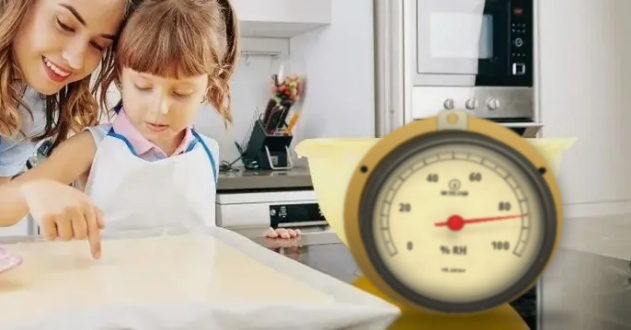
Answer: 85; %
